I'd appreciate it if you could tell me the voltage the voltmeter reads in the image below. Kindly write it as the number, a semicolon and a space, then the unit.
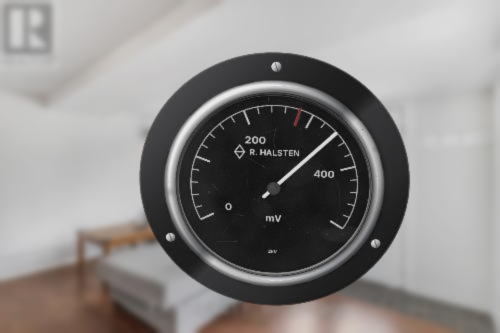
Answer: 340; mV
